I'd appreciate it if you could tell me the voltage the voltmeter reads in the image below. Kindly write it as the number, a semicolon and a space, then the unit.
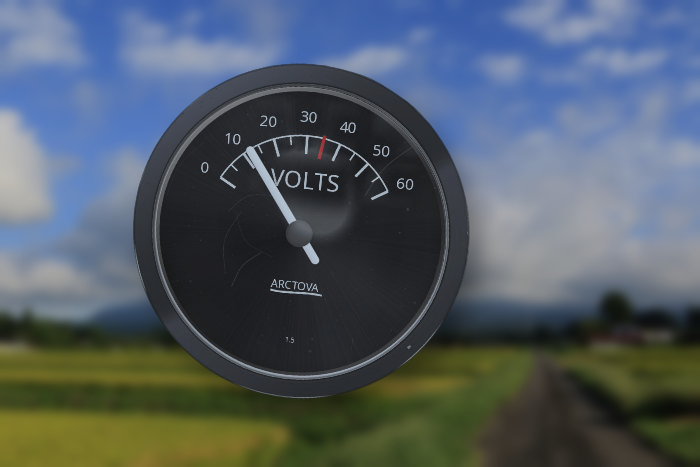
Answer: 12.5; V
